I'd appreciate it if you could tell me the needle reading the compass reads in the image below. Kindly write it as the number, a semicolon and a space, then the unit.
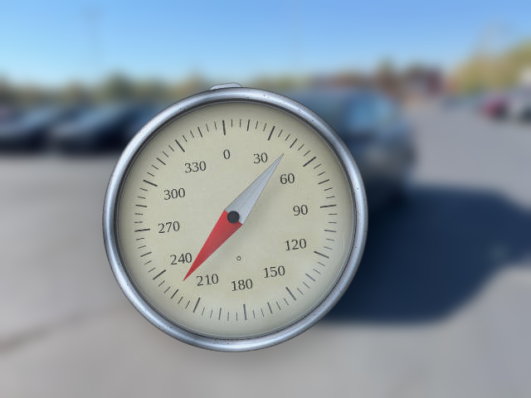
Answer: 225; °
